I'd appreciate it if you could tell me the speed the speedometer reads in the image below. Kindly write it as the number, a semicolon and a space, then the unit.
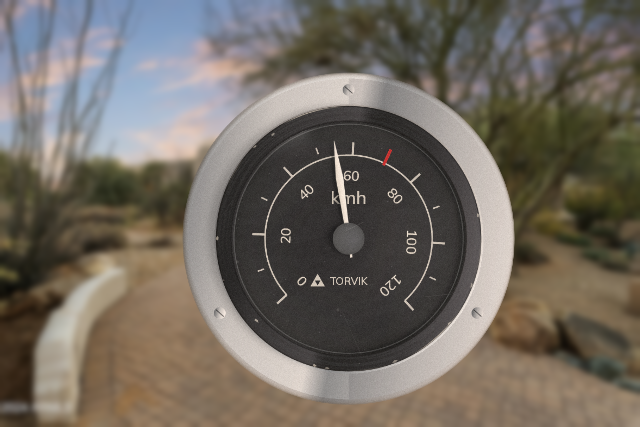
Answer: 55; km/h
